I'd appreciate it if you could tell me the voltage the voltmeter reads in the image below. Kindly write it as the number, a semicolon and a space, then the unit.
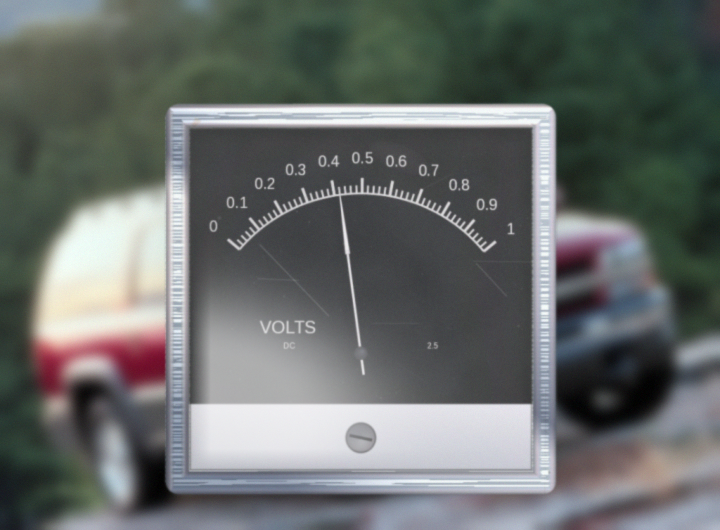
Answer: 0.42; V
